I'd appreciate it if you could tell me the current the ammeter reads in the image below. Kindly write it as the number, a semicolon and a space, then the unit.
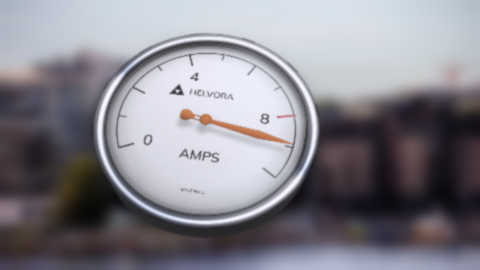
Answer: 9; A
